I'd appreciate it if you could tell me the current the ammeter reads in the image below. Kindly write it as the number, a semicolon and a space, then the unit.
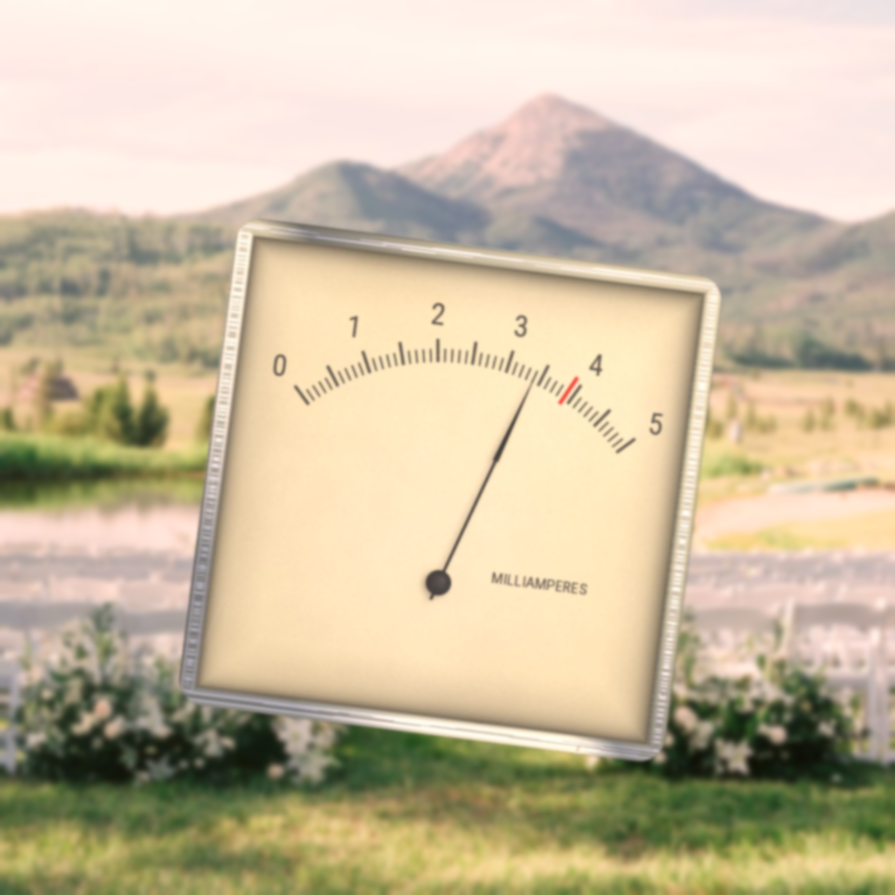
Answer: 3.4; mA
